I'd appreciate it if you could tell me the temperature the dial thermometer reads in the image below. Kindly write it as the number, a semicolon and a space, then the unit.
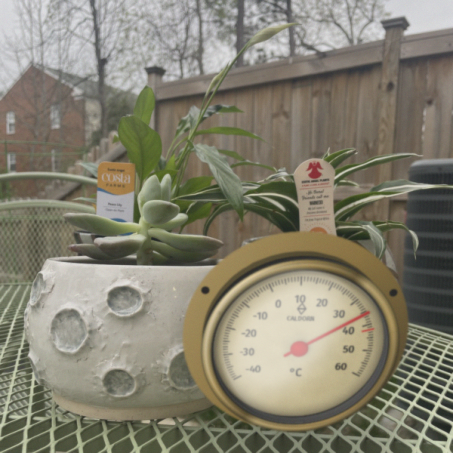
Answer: 35; °C
